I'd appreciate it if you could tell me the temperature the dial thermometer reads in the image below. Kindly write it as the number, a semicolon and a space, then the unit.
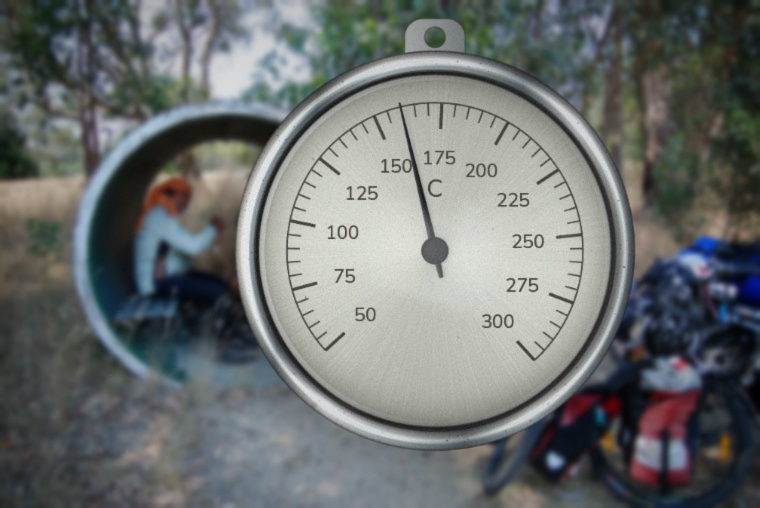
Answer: 160; °C
